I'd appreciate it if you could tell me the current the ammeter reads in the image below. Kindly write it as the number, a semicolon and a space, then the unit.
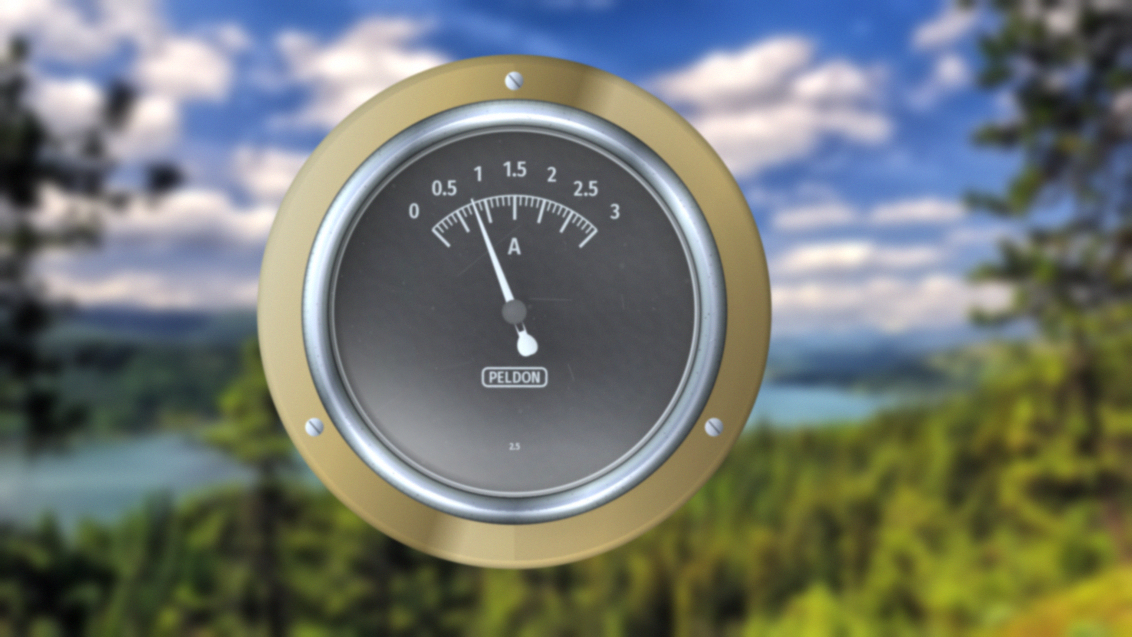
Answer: 0.8; A
